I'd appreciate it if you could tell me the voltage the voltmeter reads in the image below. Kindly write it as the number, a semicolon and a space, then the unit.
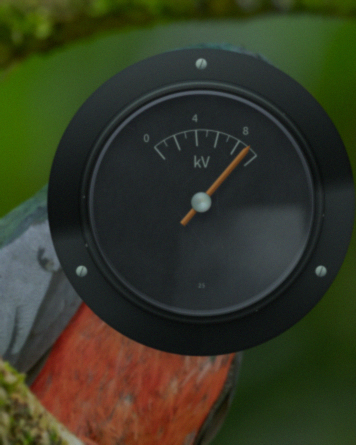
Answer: 9; kV
